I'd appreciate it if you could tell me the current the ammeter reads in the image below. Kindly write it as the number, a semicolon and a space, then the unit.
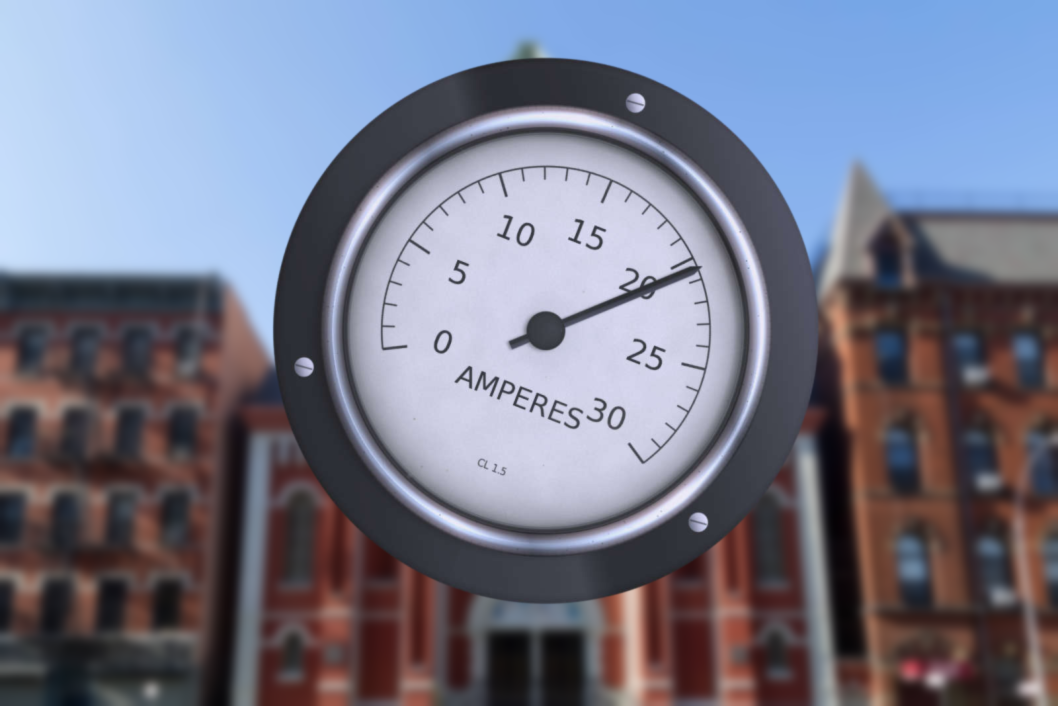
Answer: 20.5; A
